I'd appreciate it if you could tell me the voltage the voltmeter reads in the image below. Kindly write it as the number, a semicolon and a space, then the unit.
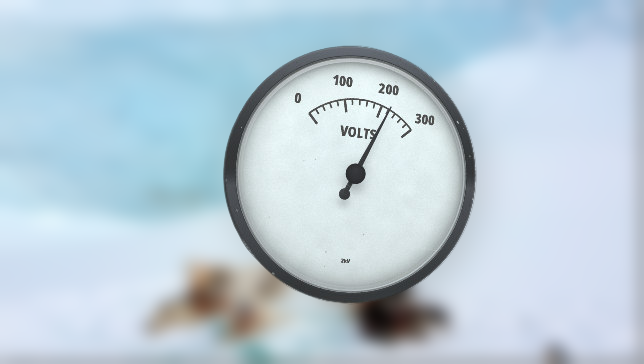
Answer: 220; V
